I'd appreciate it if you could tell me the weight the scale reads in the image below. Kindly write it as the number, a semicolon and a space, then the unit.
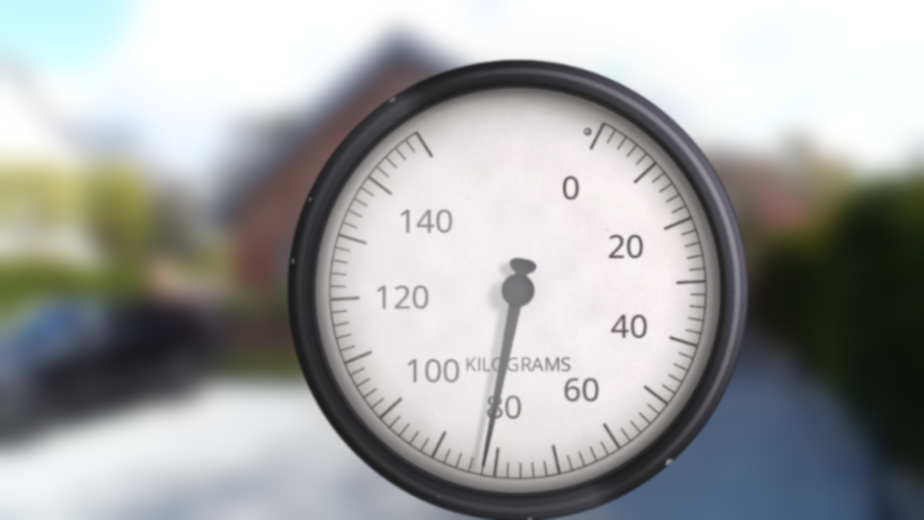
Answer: 82; kg
